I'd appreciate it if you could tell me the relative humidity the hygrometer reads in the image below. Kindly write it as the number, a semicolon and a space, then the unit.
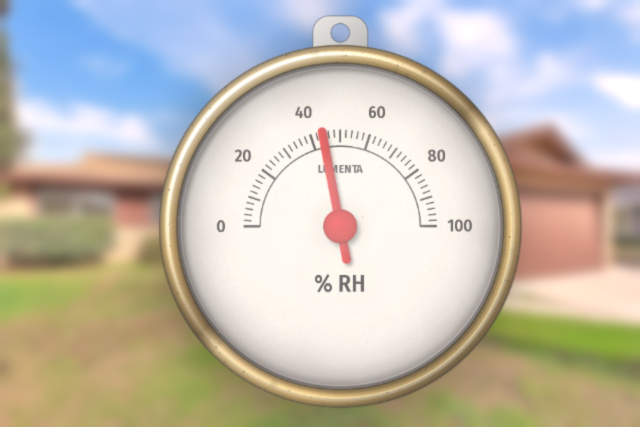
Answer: 44; %
